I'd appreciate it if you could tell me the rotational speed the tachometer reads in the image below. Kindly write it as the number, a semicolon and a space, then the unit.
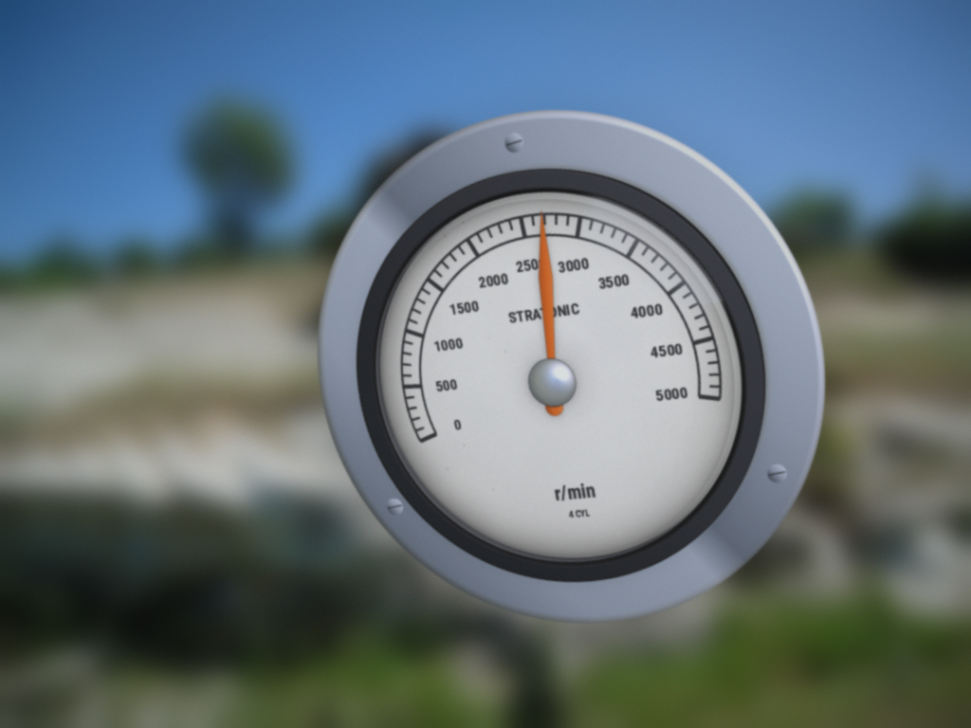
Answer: 2700; rpm
